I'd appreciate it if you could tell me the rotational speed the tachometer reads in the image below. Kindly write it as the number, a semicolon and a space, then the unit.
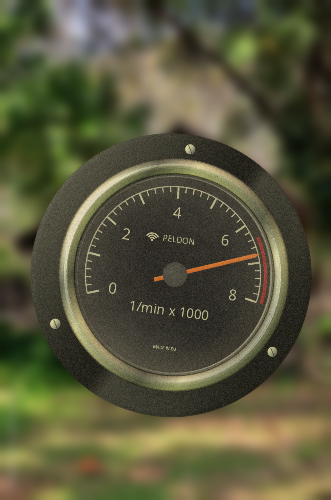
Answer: 6800; rpm
